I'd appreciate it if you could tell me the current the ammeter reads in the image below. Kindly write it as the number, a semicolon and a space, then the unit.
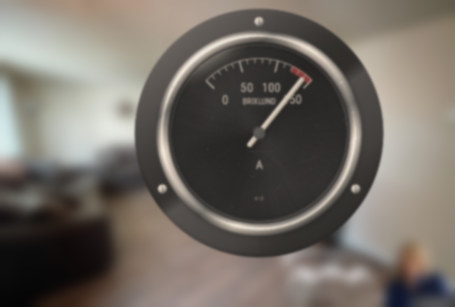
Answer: 140; A
